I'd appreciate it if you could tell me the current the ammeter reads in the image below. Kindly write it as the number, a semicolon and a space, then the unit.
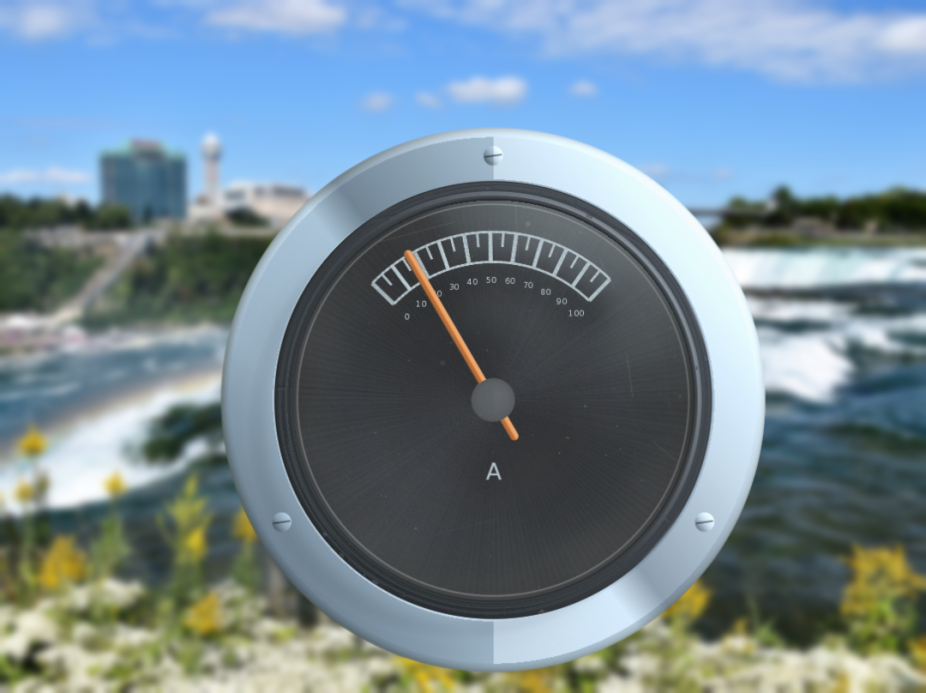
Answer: 17.5; A
